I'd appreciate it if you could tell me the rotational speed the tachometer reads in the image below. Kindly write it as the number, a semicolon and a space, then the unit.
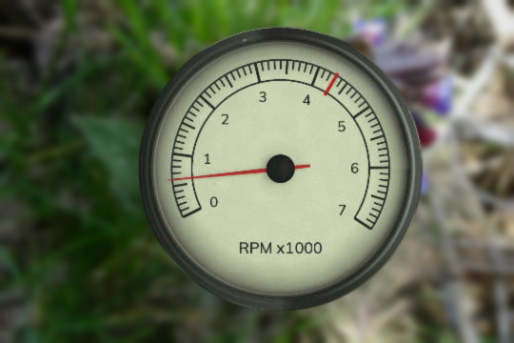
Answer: 600; rpm
